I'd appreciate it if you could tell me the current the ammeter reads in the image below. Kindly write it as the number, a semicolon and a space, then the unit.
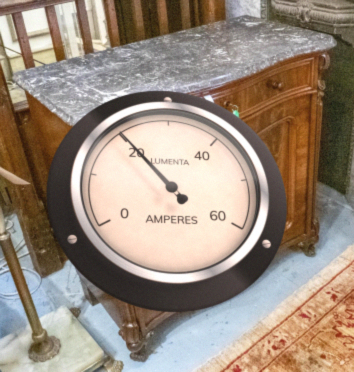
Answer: 20; A
